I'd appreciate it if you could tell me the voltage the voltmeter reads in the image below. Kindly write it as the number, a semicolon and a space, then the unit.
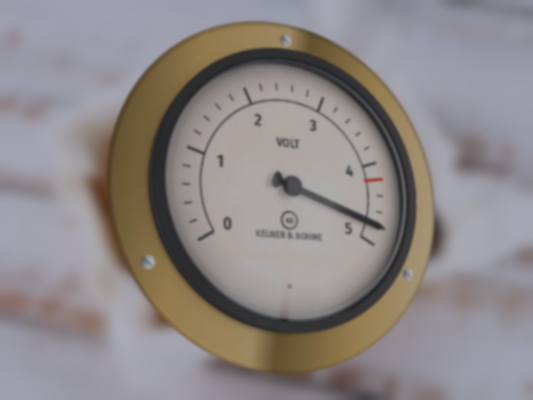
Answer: 4.8; V
